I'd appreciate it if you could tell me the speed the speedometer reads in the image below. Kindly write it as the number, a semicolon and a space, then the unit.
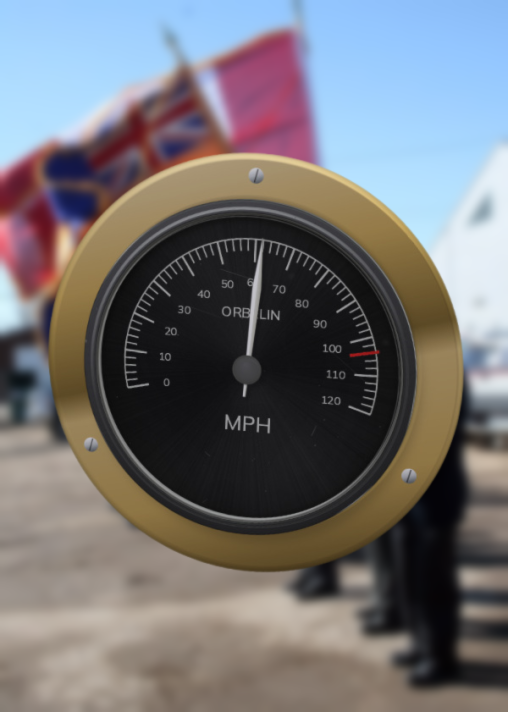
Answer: 62; mph
